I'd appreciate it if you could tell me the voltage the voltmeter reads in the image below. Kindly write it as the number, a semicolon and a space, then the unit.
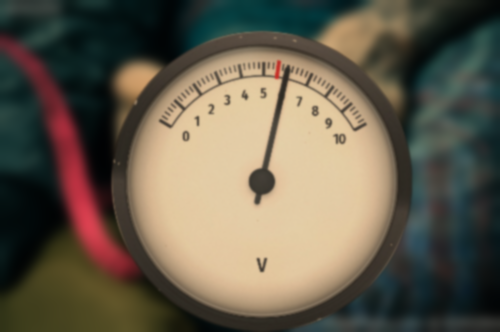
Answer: 6; V
